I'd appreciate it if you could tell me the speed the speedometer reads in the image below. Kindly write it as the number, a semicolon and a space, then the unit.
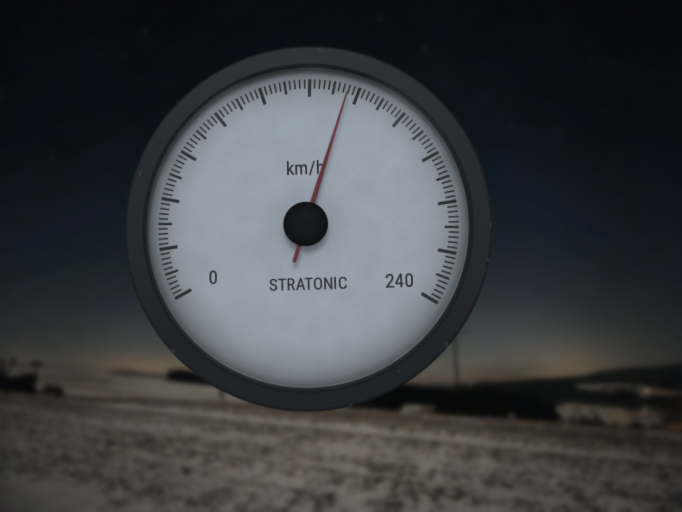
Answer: 136; km/h
